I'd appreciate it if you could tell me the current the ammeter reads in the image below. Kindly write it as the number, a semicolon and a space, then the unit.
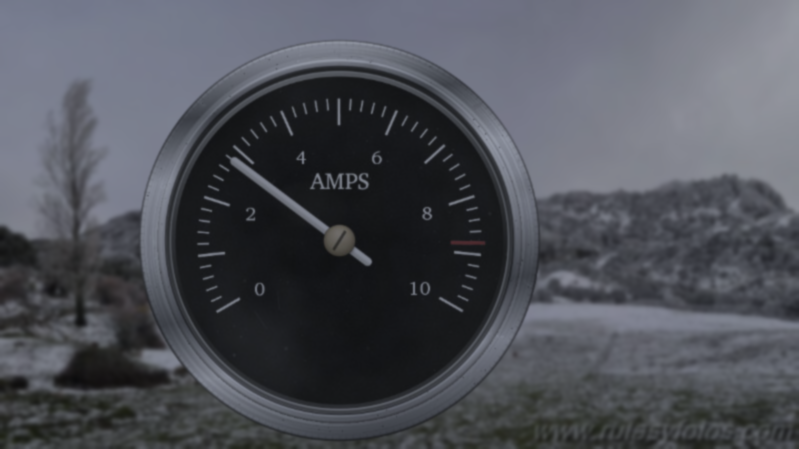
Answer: 2.8; A
